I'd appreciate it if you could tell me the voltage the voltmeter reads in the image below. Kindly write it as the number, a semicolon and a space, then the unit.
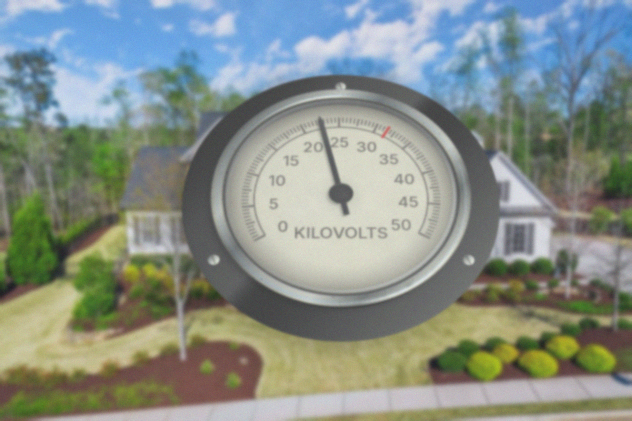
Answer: 22.5; kV
